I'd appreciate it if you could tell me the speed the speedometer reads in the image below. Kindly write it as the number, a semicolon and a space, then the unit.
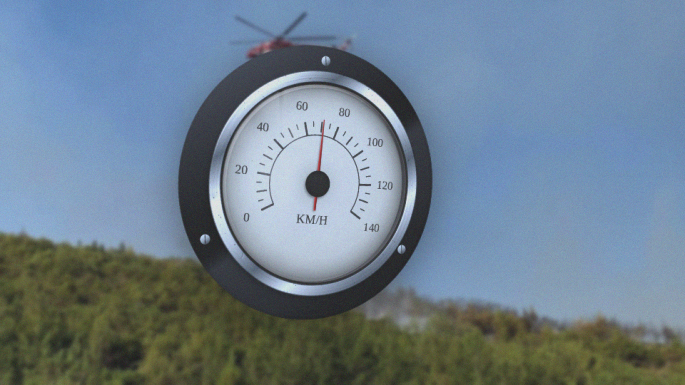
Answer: 70; km/h
